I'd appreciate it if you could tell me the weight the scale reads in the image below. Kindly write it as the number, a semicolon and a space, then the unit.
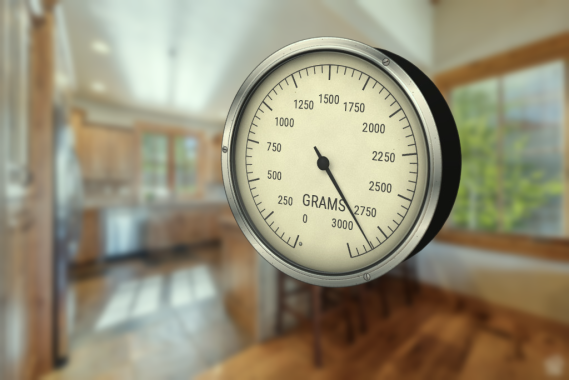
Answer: 2850; g
